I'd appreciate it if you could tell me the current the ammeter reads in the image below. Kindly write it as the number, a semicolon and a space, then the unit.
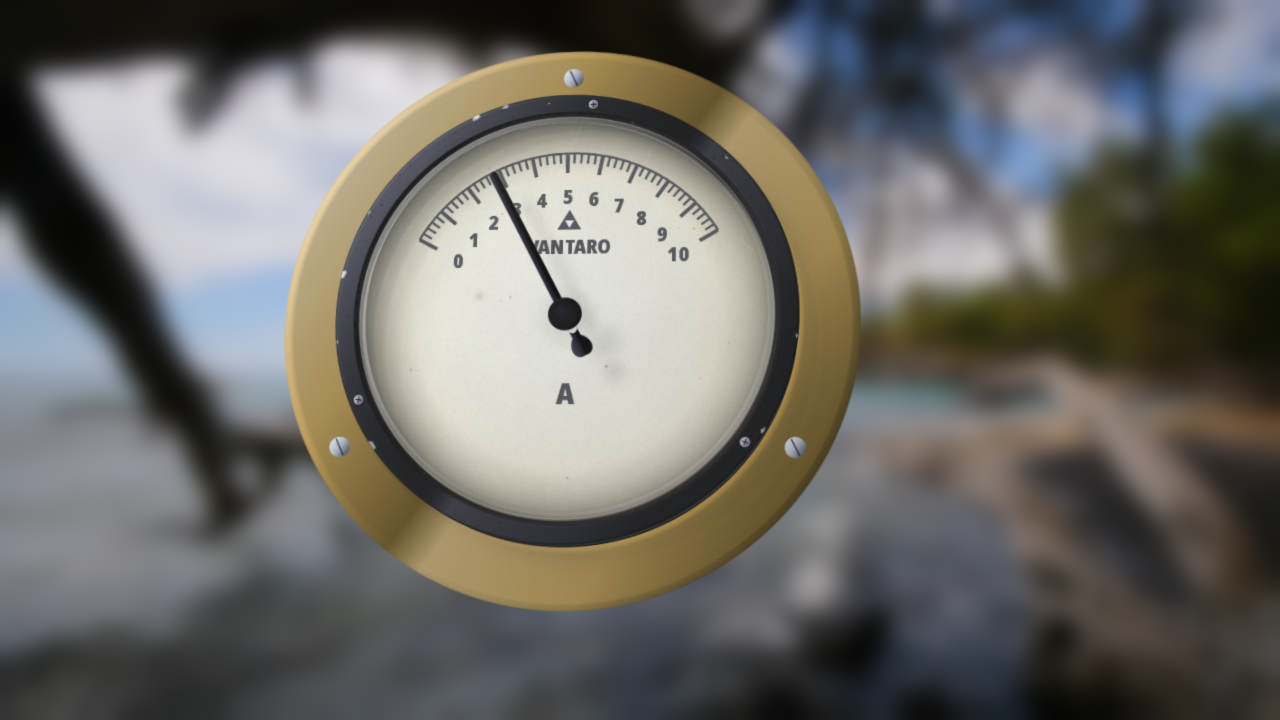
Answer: 2.8; A
